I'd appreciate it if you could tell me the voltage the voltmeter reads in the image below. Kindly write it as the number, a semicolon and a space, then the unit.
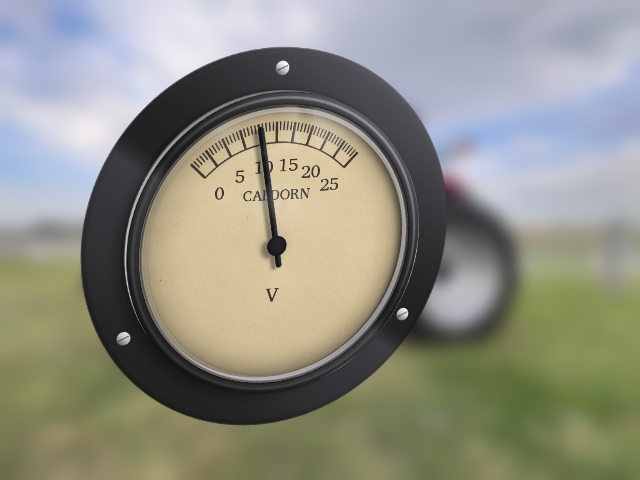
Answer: 10; V
